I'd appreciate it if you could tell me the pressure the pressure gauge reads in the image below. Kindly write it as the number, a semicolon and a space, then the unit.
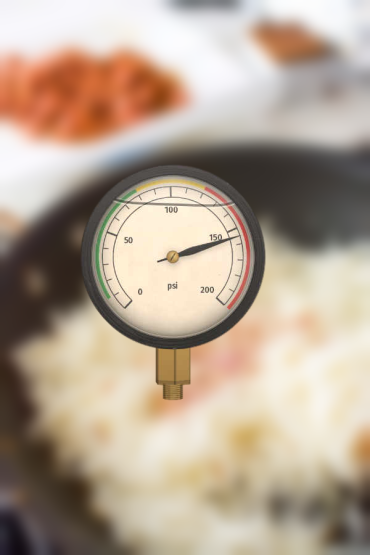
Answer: 155; psi
